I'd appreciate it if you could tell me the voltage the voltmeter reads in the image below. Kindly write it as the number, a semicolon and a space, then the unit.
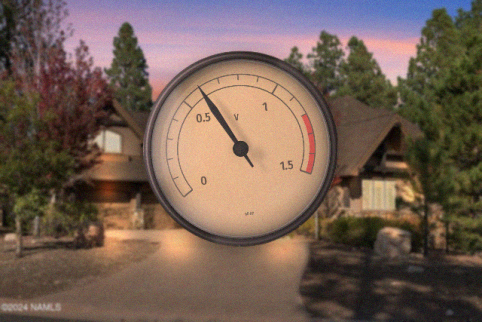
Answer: 0.6; V
